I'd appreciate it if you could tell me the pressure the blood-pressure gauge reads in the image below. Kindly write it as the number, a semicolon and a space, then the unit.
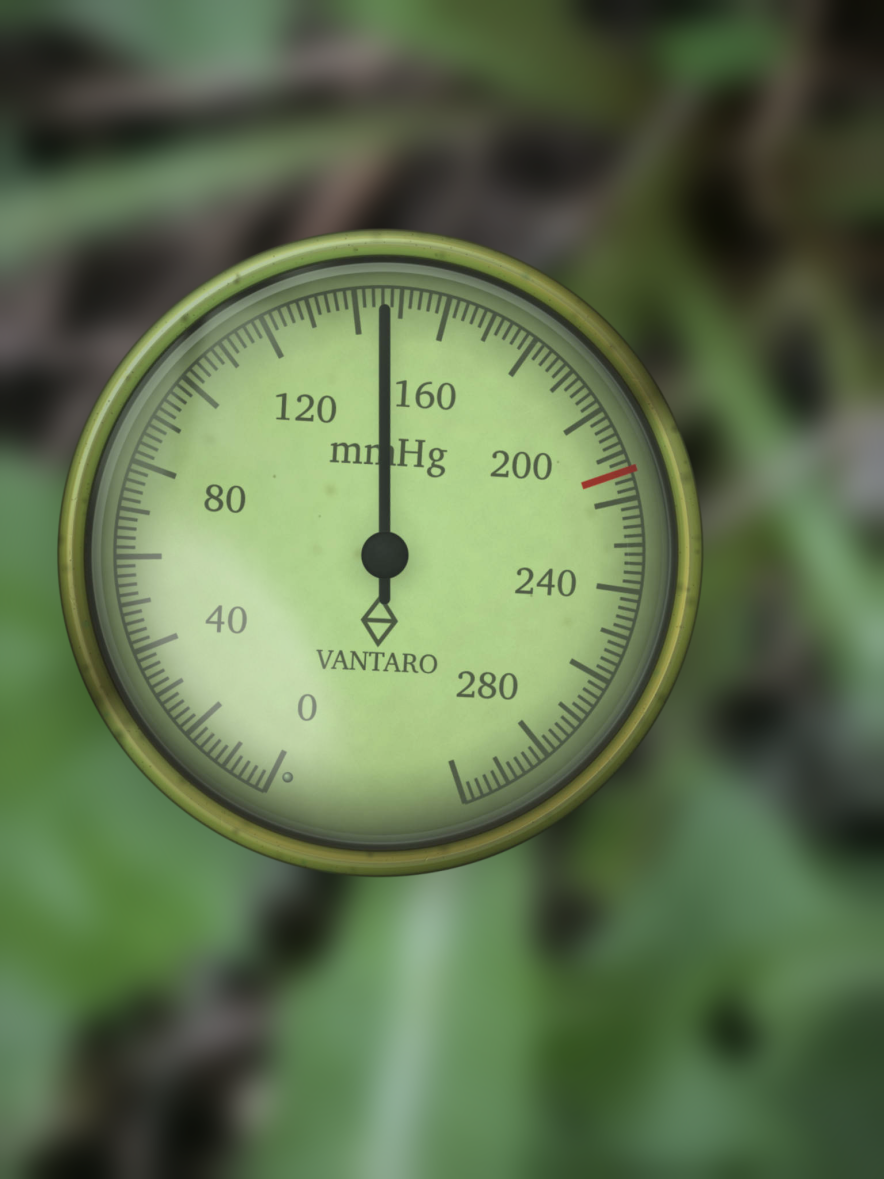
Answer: 146; mmHg
